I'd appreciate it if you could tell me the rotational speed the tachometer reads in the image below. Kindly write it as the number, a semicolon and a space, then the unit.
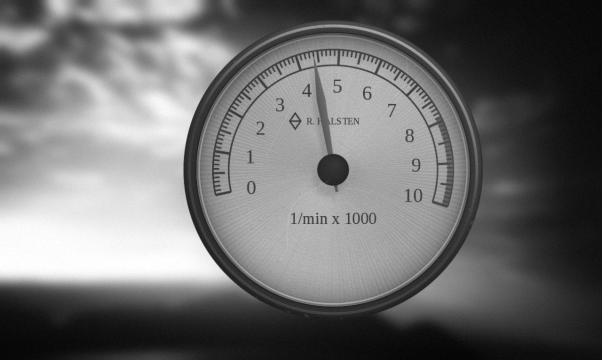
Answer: 4400; rpm
